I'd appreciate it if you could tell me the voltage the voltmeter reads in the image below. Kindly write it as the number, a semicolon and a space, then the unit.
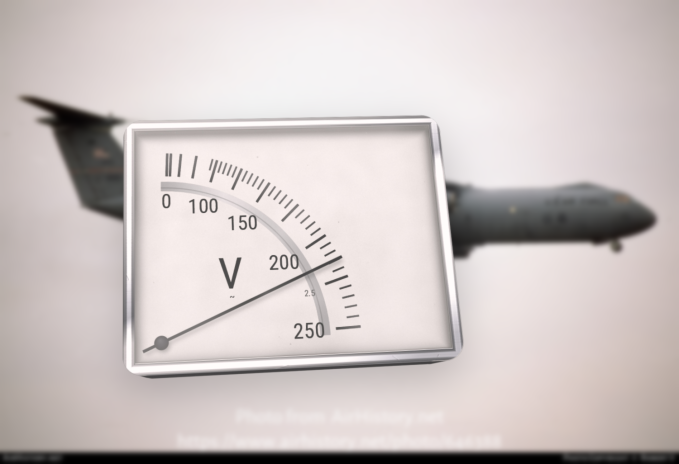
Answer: 215; V
